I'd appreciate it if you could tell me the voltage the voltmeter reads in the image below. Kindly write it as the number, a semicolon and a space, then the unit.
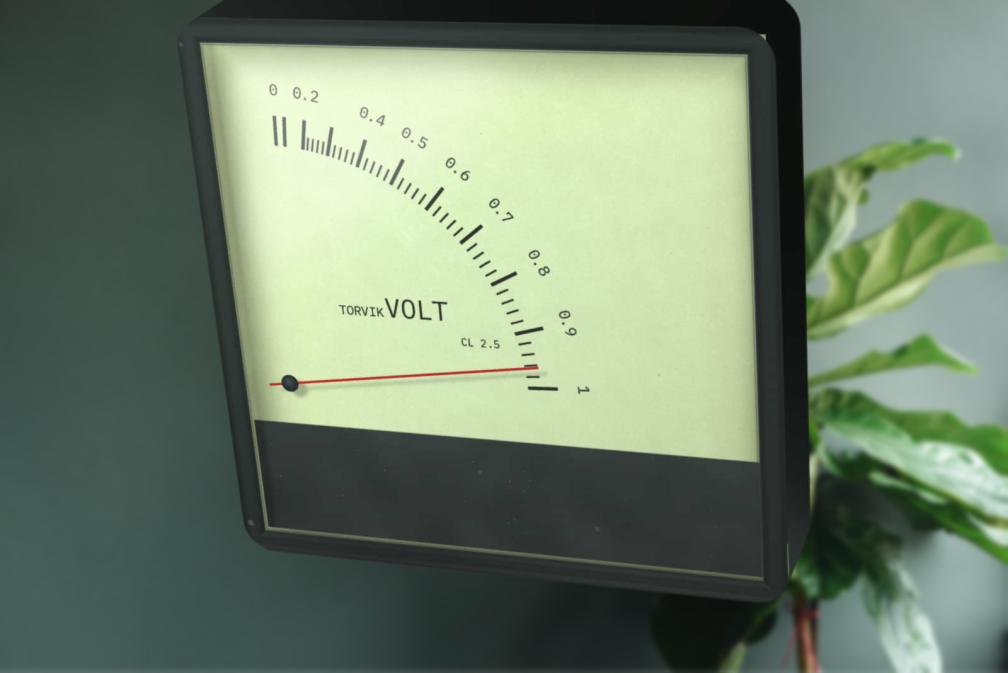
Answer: 0.96; V
